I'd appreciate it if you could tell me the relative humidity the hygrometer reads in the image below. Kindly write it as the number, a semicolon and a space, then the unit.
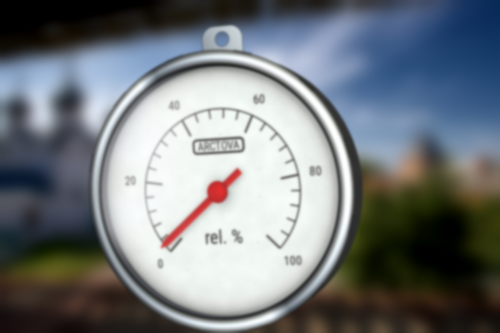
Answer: 2; %
